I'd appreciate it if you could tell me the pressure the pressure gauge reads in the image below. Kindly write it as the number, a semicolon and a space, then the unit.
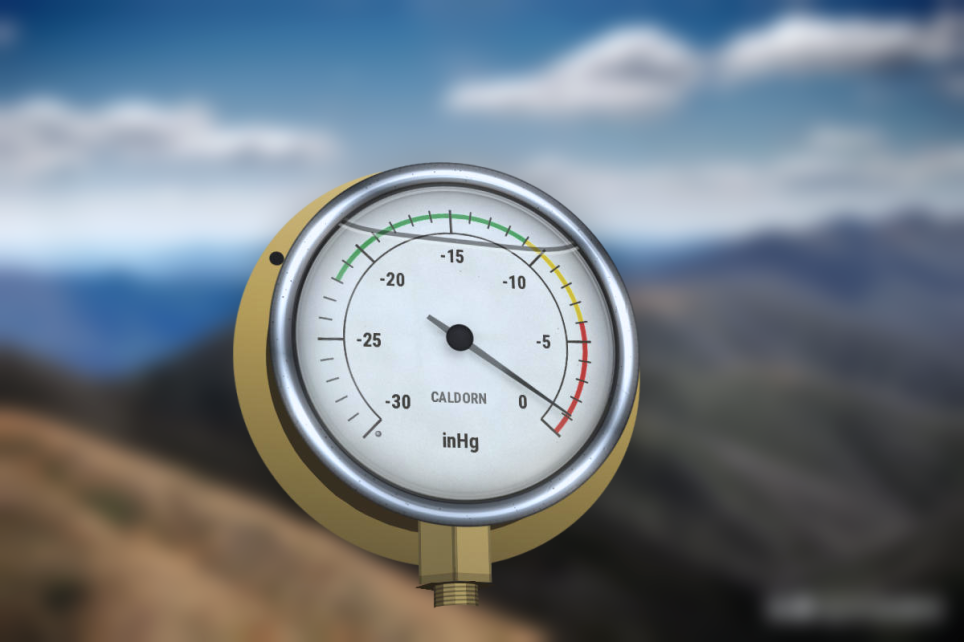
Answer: -1; inHg
